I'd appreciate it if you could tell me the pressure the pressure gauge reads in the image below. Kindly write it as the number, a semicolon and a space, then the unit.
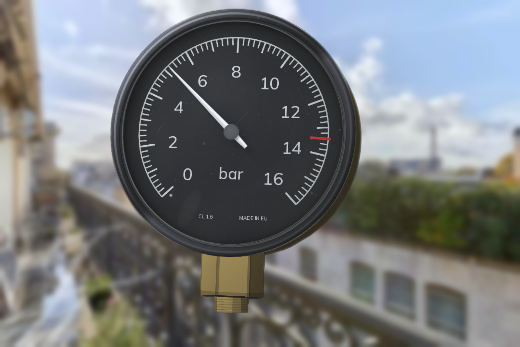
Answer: 5.2; bar
